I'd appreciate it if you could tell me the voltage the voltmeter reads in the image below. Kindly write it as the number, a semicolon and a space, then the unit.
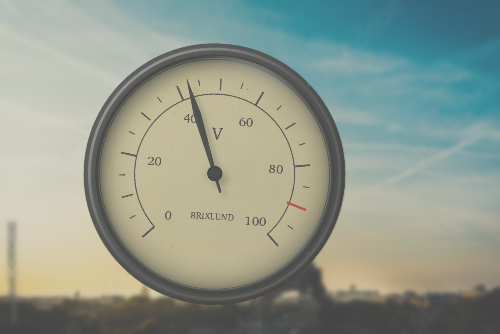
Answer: 42.5; V
